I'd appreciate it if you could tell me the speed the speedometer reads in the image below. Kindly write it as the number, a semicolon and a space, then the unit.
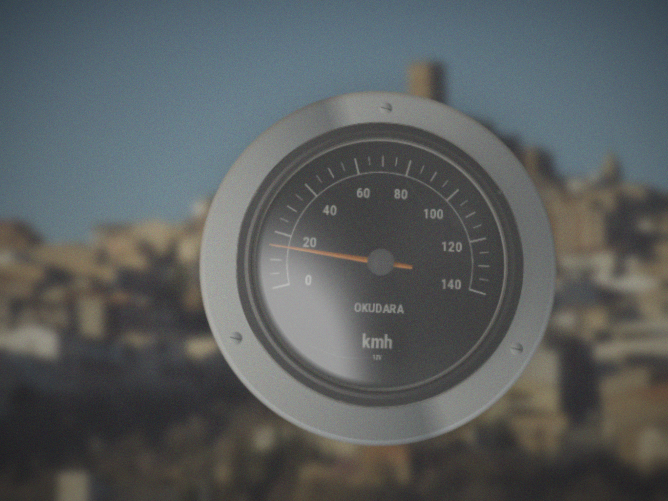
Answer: 15; km/h
